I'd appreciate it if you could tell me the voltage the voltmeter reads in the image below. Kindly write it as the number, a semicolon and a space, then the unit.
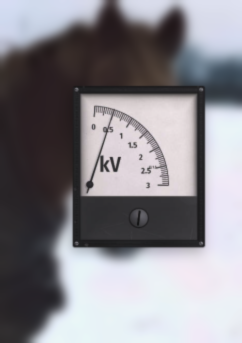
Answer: 0.5; kV
